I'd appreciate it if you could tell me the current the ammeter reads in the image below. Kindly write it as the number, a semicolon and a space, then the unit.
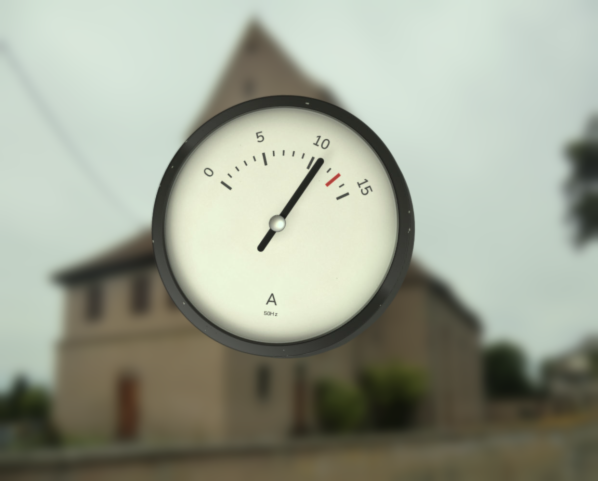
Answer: 11; A
